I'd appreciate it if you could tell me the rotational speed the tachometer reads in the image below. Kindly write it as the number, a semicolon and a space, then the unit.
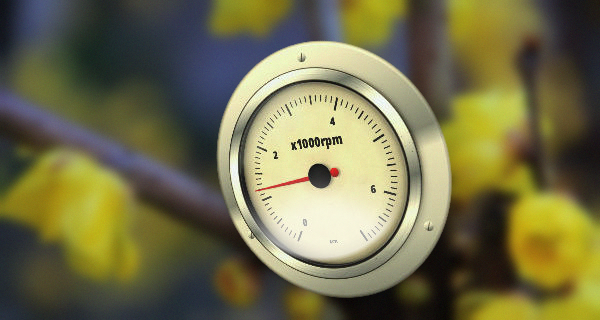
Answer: 1200; rpm
